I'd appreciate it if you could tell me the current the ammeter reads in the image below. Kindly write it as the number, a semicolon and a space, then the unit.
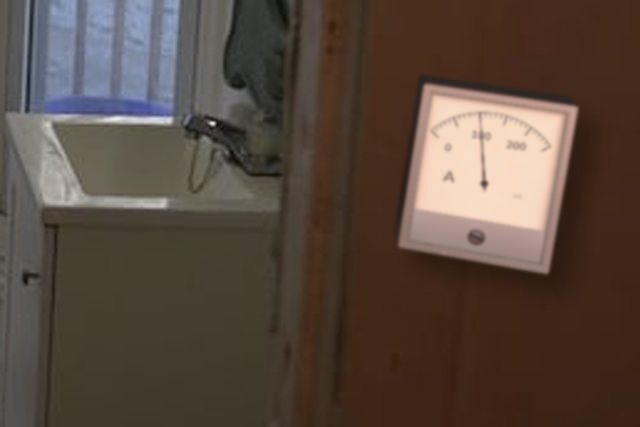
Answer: 100; A
